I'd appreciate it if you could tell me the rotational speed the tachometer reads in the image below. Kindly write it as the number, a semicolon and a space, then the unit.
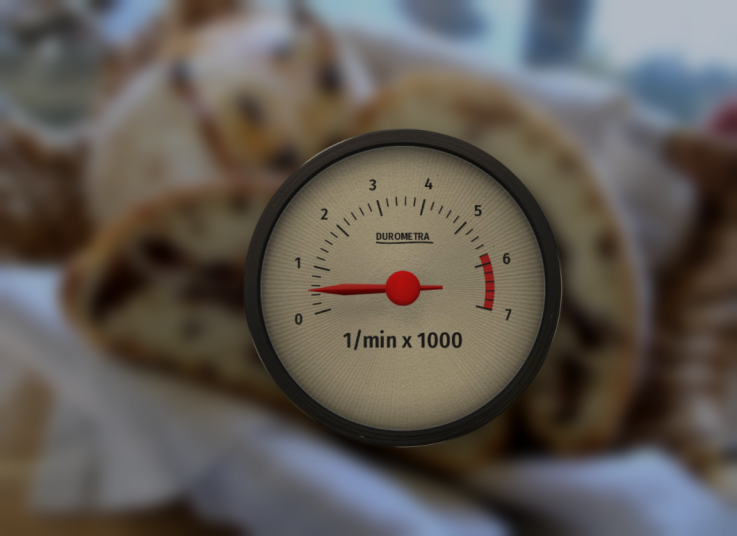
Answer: 500; rpm
